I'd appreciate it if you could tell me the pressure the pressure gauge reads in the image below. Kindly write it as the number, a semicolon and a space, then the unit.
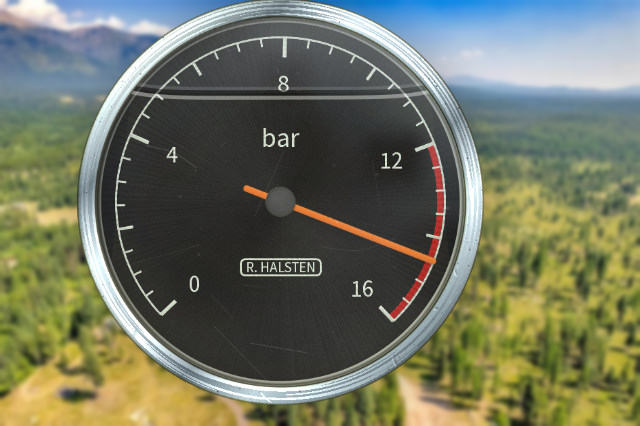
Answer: 14.5; bar
